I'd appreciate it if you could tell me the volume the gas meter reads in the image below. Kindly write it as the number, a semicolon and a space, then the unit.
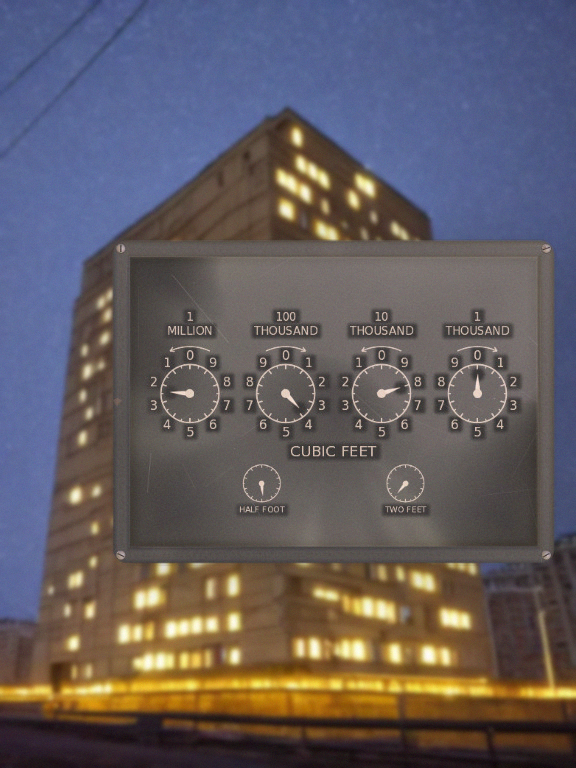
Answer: 238000; ft³
